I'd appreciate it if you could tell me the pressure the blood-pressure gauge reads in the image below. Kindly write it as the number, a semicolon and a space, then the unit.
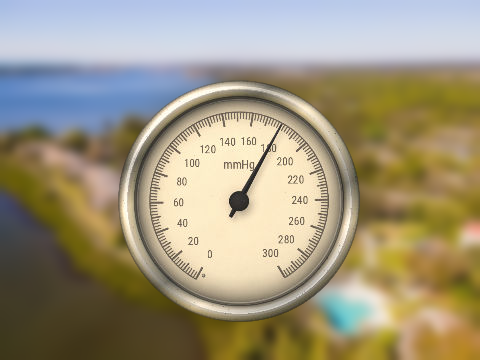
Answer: 180; mmHg
